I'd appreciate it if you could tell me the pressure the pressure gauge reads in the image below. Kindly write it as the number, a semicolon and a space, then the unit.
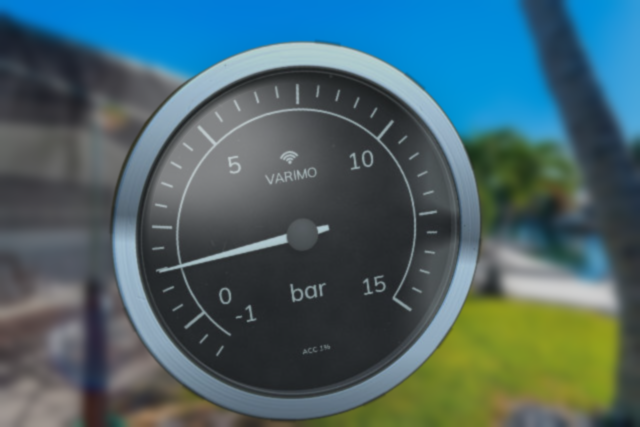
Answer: 1.5; bar
